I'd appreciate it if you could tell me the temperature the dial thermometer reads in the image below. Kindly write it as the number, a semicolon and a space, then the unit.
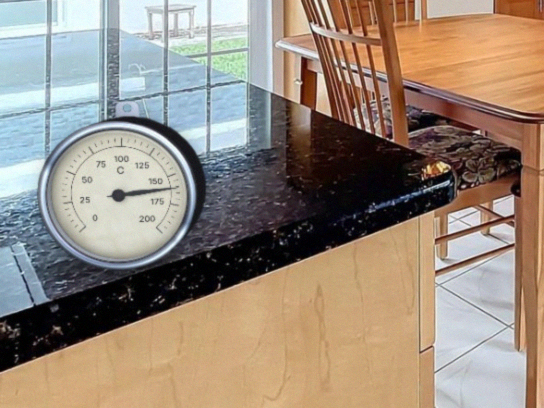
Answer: 160; °C
